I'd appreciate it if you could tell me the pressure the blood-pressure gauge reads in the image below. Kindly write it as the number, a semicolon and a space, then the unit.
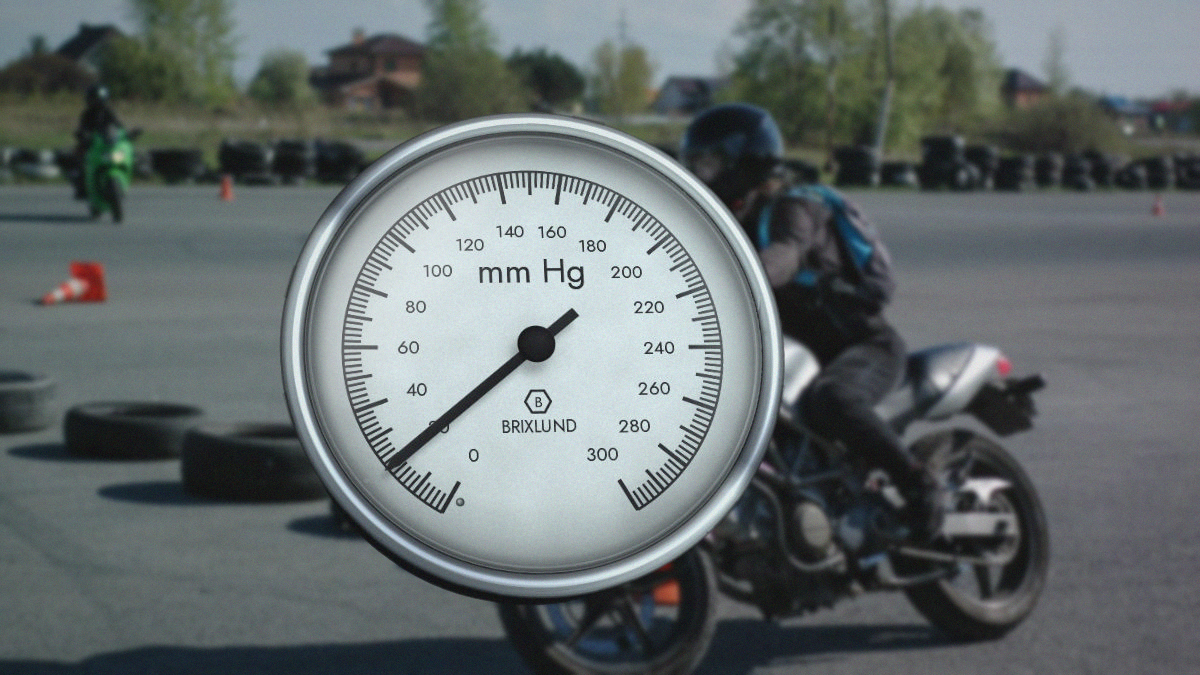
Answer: 20; mmHg
